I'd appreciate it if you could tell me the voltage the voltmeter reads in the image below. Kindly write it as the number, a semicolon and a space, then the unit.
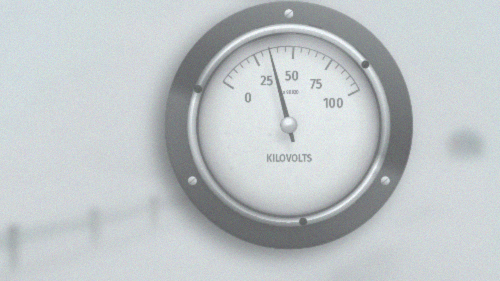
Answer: 35; kV
